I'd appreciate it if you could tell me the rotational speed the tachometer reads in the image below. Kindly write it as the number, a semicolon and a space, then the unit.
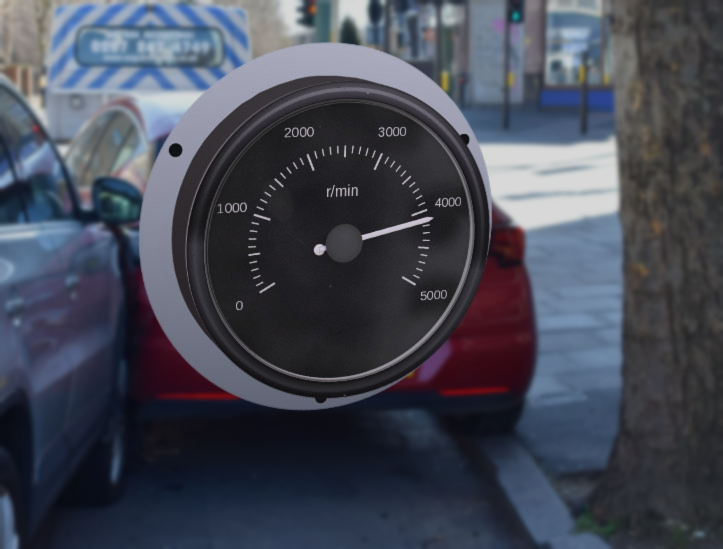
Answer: 4100; rpm
